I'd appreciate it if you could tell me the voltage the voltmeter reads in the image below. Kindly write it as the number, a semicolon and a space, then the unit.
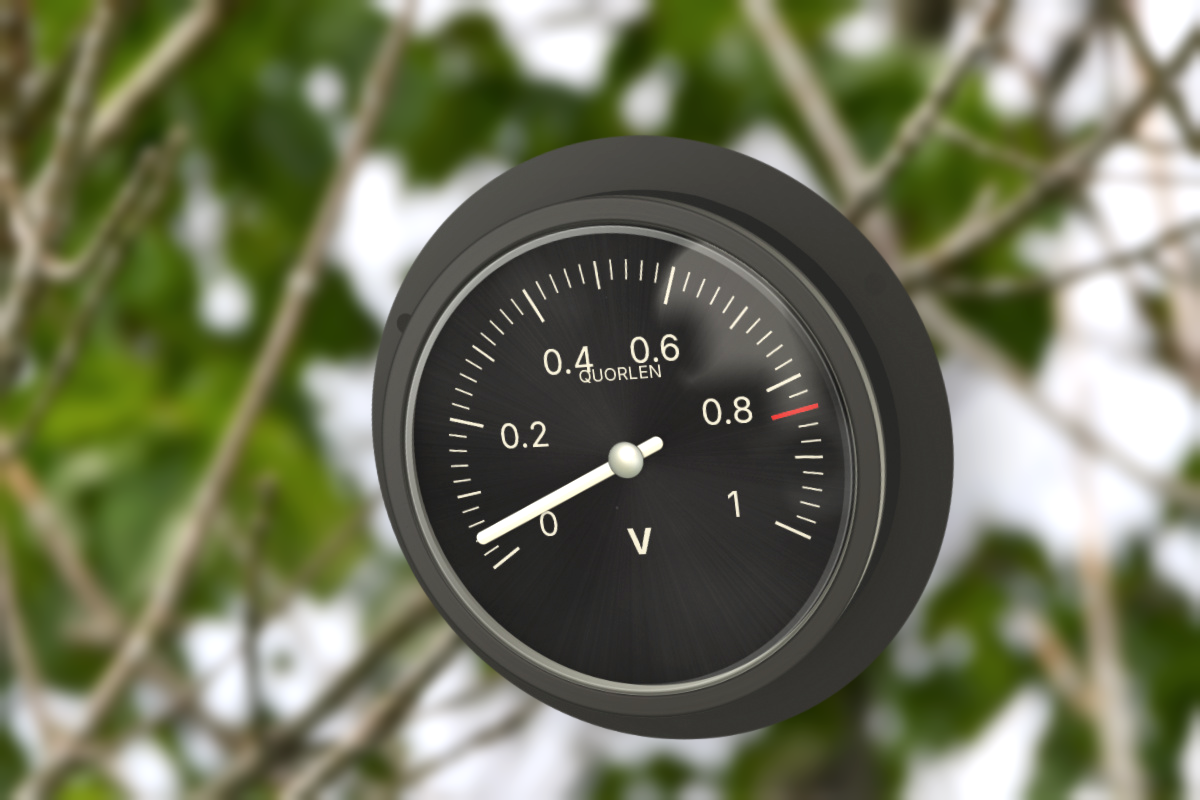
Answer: 0.04; V
